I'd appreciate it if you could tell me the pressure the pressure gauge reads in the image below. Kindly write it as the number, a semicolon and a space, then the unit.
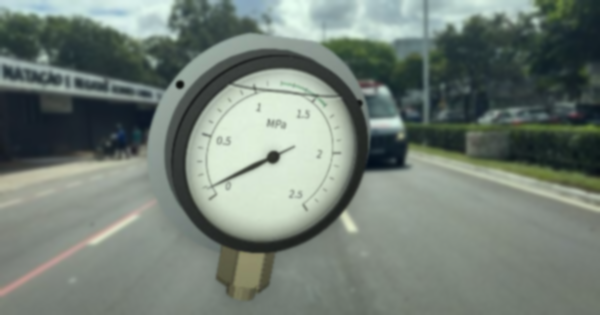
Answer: 0.1; MPa
